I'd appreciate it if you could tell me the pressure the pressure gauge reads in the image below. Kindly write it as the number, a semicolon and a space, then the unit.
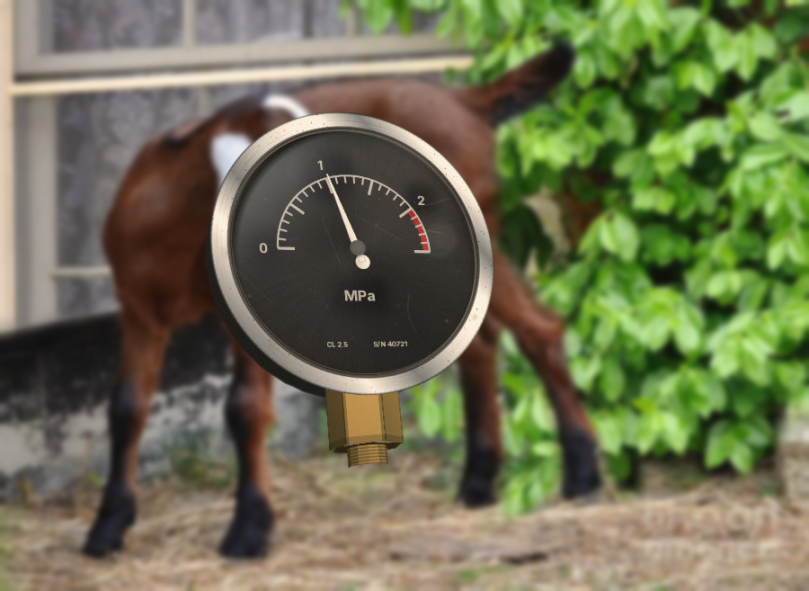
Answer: 1; MPa
